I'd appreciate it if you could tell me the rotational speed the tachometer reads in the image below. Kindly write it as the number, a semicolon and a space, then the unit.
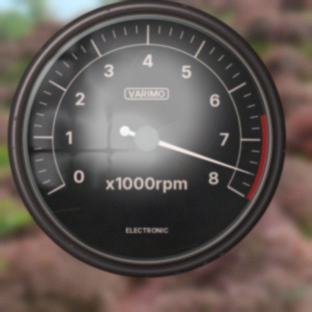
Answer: 7600; rpm
